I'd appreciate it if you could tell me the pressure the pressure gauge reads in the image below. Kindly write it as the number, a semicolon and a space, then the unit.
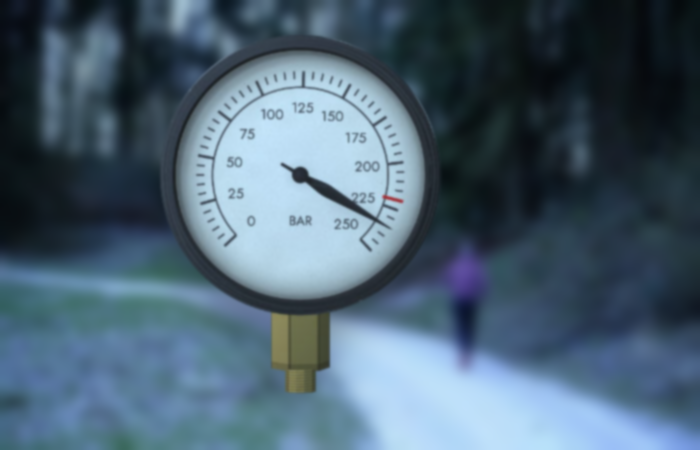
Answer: 235; bar
